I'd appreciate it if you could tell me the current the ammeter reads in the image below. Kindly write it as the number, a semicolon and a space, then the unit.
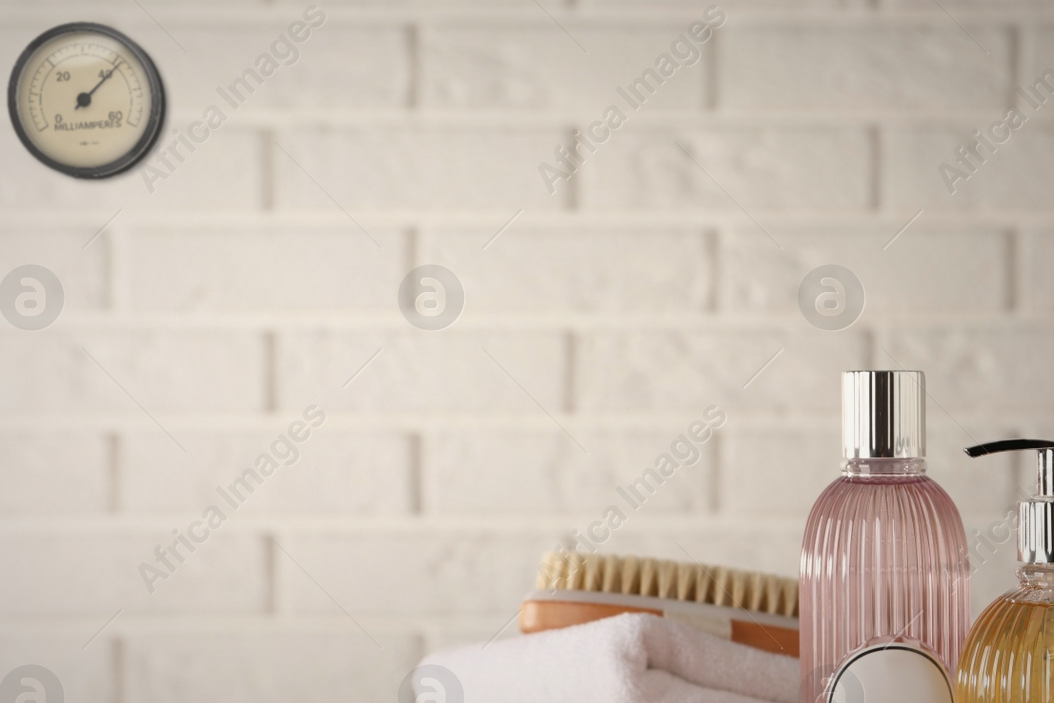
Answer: 42; mA
